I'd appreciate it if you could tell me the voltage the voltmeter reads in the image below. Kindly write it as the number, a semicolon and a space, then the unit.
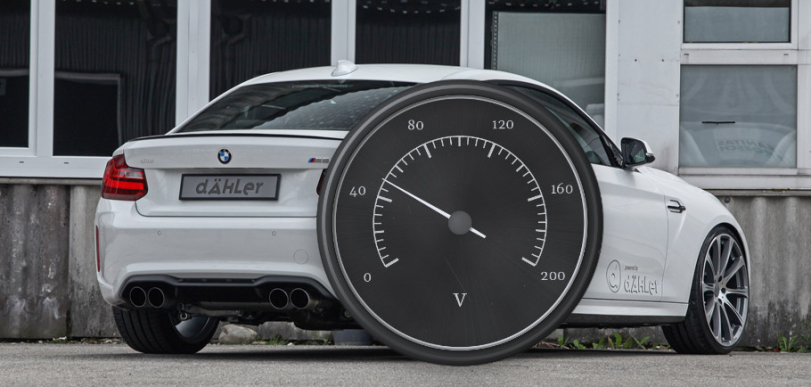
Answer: 50; V
